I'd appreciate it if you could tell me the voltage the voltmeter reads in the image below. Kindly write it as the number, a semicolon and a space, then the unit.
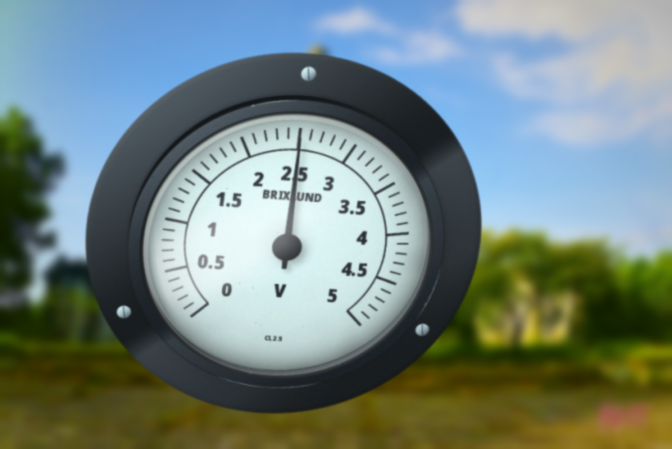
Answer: 2.5; V
